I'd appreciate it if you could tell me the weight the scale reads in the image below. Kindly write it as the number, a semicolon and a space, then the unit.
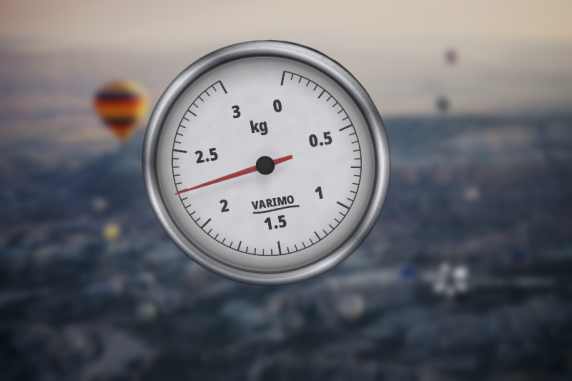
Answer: 2.25; kg
